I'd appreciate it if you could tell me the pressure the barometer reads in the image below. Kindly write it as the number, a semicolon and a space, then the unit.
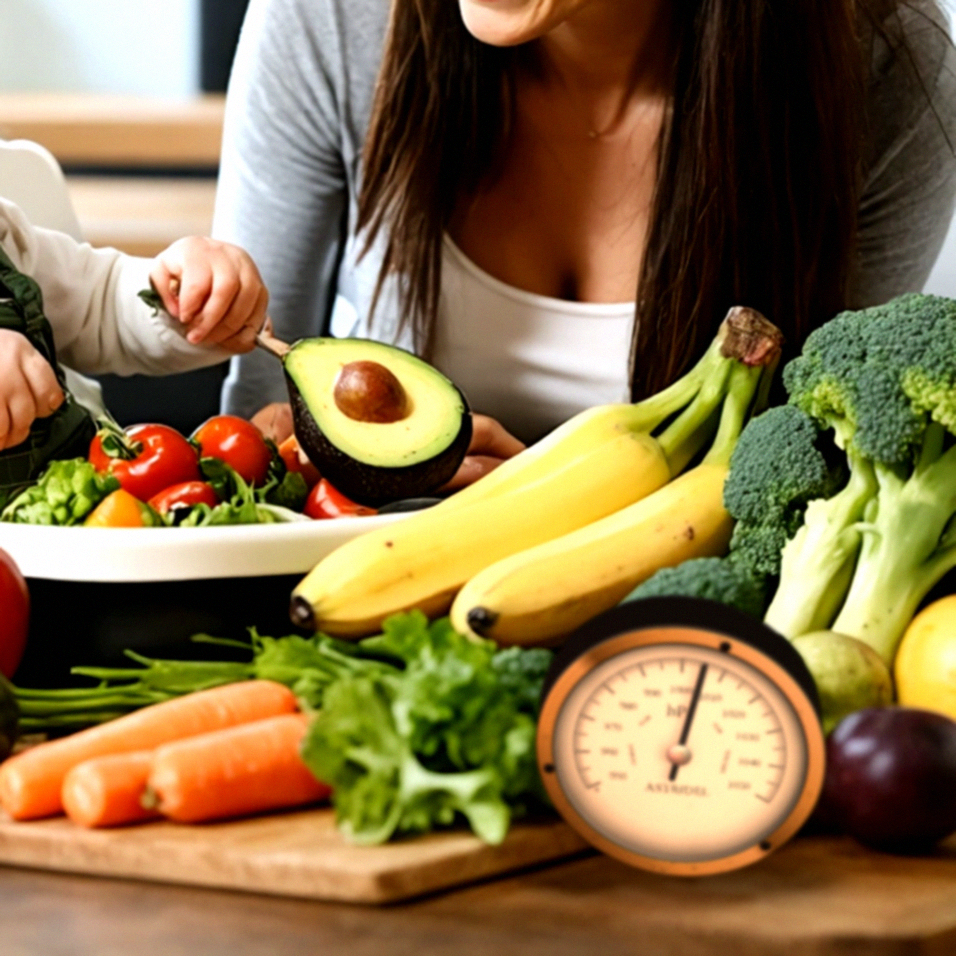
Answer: 1005; hPa
